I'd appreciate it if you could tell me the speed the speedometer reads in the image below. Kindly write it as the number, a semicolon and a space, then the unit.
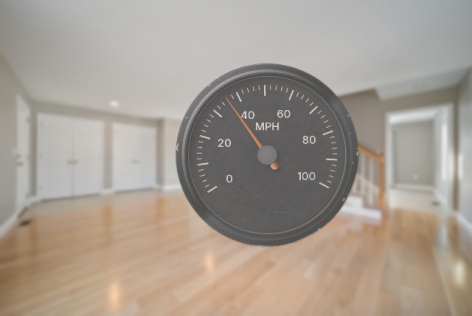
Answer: 36; mph
